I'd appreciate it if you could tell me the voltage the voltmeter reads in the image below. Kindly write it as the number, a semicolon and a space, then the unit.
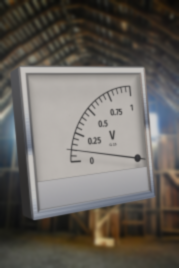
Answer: 0.1; V
